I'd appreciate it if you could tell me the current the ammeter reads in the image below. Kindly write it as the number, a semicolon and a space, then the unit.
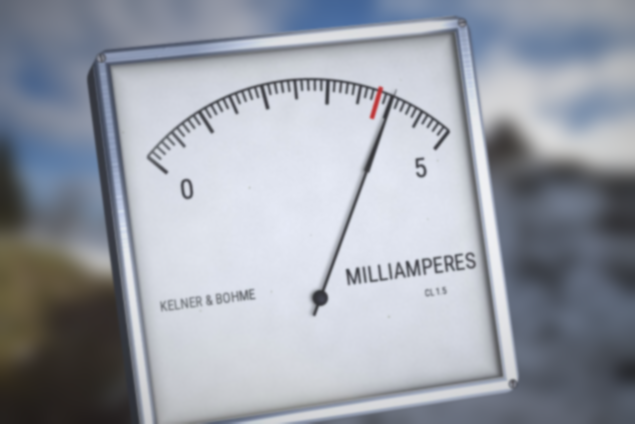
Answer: 4; mA
